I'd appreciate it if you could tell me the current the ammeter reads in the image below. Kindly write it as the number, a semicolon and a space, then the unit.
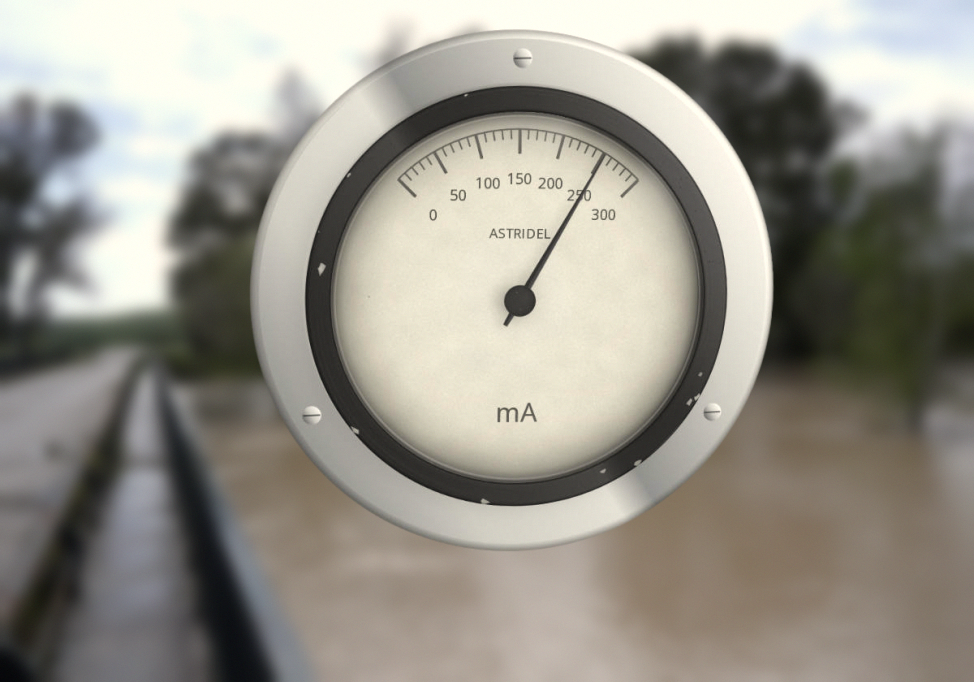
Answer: 250; mA
